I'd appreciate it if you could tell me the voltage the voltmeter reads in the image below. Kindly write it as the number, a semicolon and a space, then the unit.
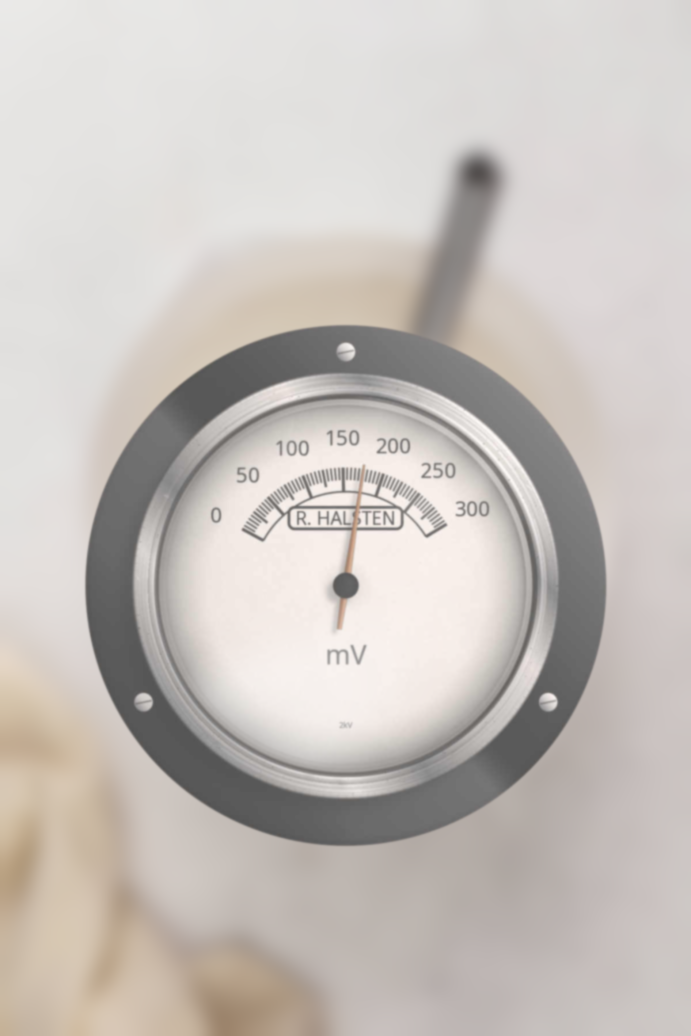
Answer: 175; mV
